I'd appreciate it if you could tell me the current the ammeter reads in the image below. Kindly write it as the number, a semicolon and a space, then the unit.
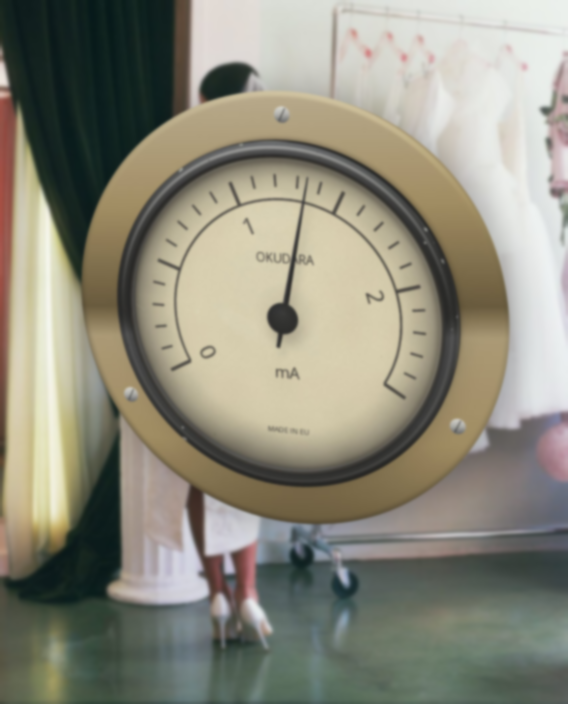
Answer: 1.35; mA
